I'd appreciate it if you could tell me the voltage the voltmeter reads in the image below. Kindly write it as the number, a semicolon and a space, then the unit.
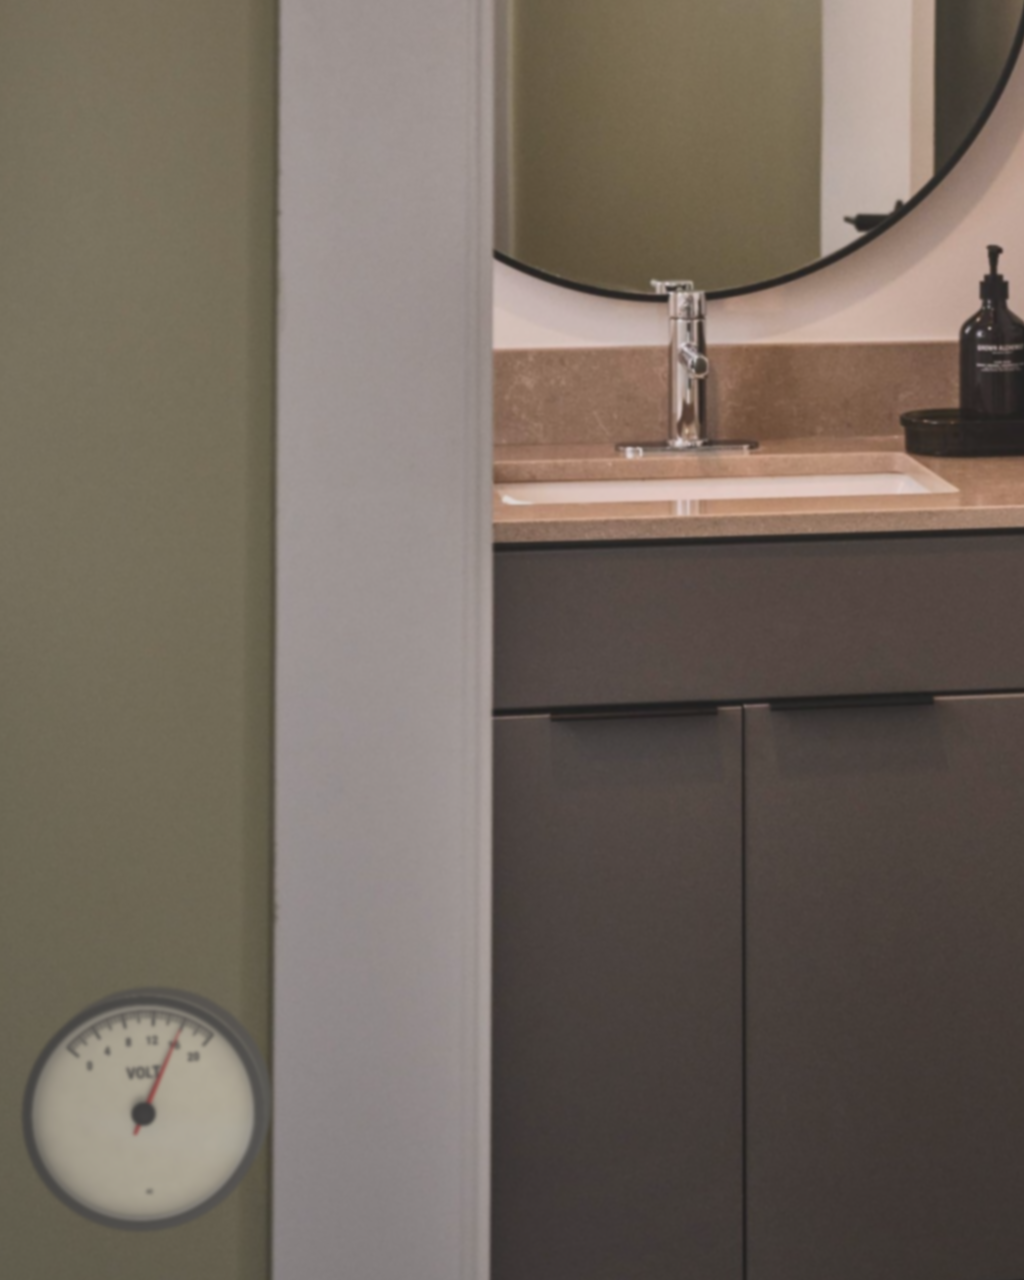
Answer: 16; V
